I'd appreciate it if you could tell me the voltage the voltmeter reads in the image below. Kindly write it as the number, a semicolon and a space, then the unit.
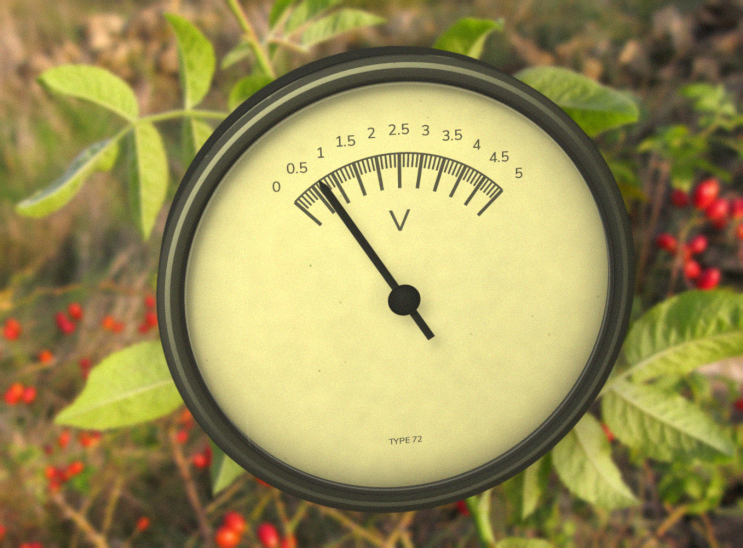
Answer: 0.7; V
